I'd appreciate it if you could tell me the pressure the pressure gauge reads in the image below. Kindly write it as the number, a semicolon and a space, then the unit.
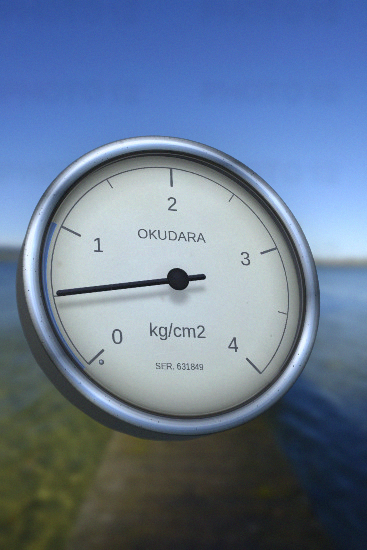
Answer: 0.5; kg/cm²
